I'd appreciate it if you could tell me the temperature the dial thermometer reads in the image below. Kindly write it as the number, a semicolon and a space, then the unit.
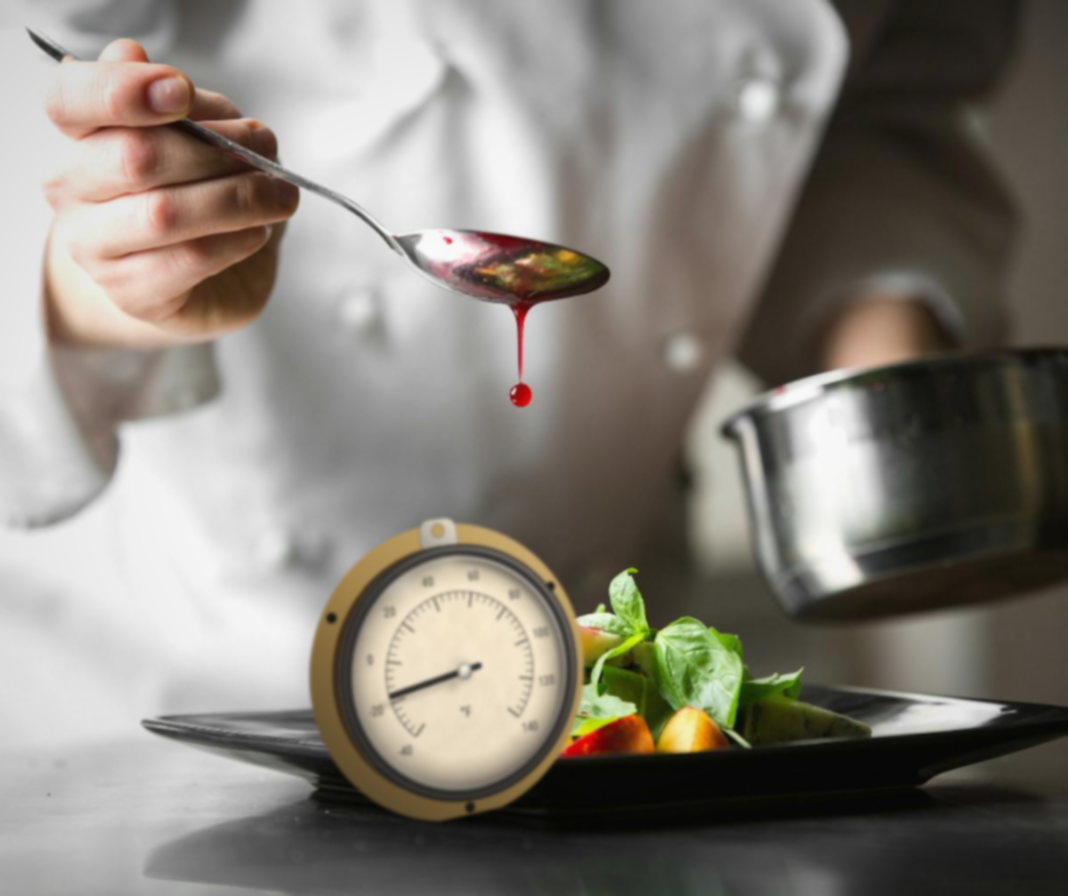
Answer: -16; °F
